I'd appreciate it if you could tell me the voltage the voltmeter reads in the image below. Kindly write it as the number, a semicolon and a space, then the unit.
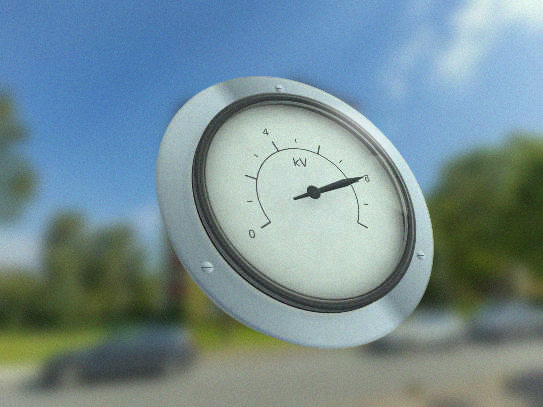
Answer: 8; kV
